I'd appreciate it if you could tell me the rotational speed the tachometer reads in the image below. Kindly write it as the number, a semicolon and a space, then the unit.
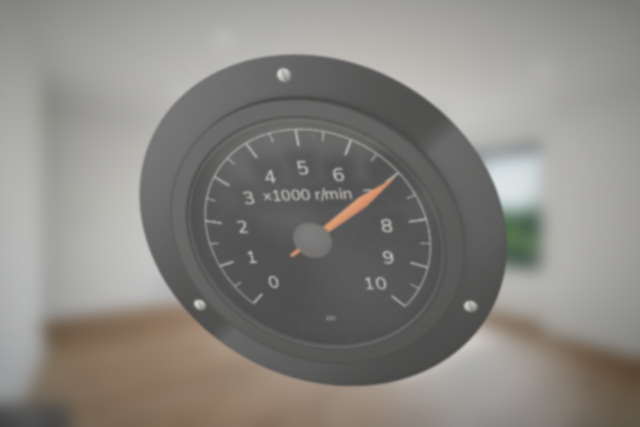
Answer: 7000; rpm
